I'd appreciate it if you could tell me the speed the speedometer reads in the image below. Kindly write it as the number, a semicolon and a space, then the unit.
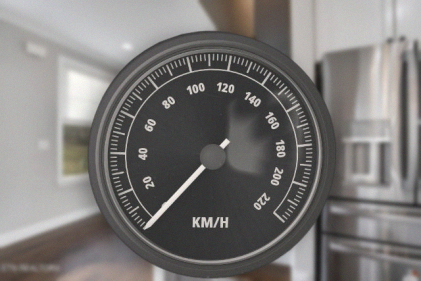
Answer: 0; km/h
